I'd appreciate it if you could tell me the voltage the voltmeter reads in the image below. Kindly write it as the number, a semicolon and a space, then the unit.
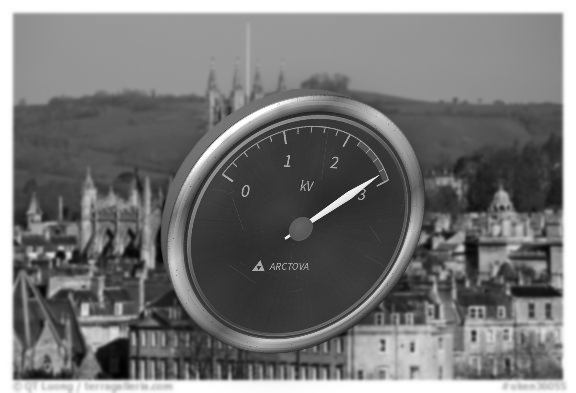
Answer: 2.8; kV
